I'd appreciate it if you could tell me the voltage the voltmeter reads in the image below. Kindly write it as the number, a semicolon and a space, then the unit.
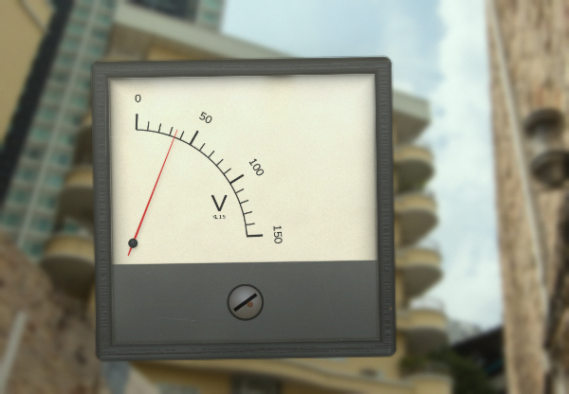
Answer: 35; V
